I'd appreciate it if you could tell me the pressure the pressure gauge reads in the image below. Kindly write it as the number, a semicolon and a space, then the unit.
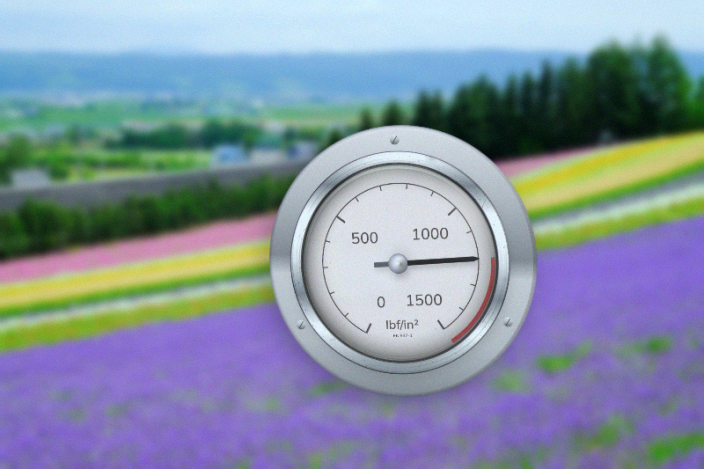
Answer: 1200; psi
